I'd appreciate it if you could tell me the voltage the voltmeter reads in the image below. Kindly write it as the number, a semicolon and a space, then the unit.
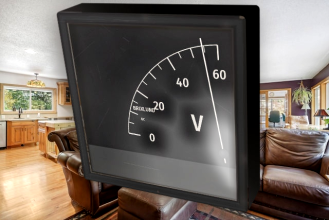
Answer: 55; V
